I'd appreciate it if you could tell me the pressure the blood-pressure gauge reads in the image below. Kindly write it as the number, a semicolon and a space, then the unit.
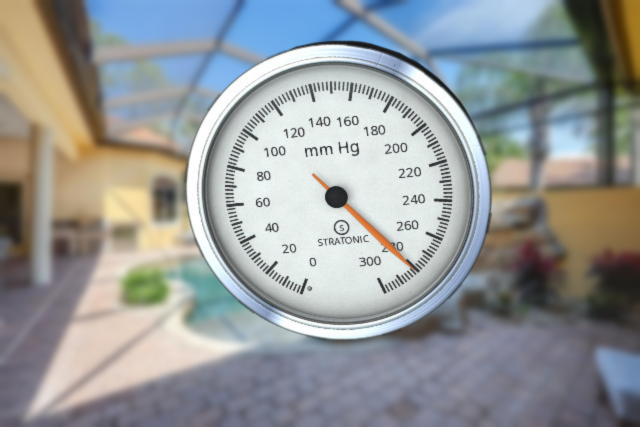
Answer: 280; mmHg
